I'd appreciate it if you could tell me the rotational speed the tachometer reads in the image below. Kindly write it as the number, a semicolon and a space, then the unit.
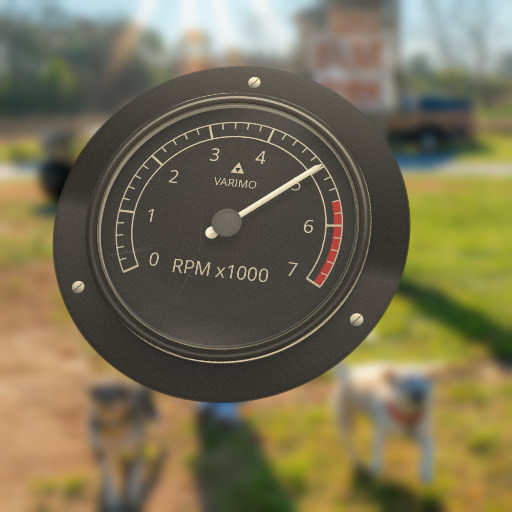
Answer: 5000; rpm
